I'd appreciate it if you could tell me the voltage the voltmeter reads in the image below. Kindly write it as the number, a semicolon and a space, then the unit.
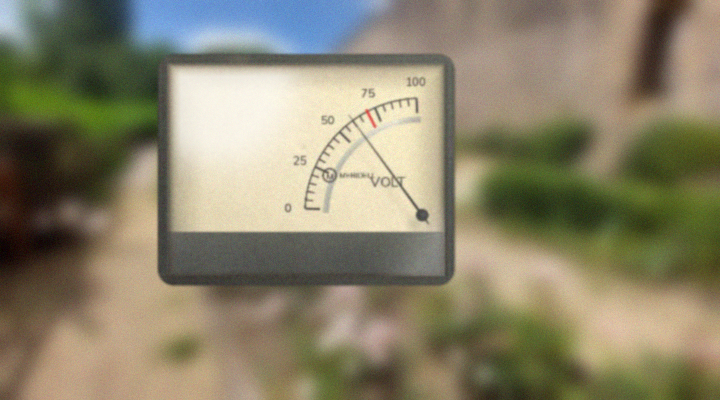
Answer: 60; V
